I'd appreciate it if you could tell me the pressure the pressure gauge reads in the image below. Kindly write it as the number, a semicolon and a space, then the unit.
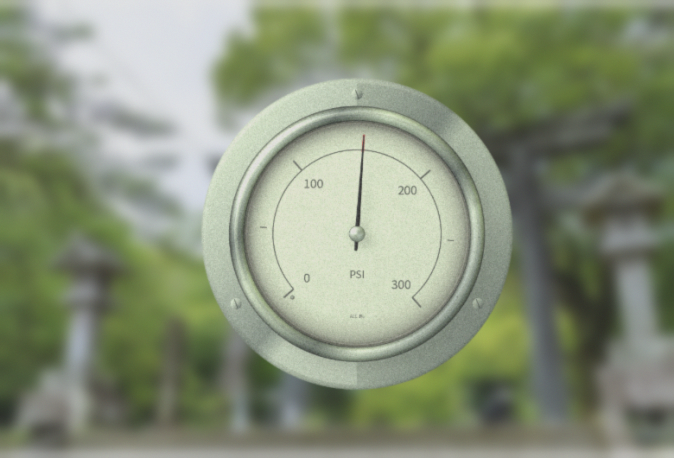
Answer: 150; psi
